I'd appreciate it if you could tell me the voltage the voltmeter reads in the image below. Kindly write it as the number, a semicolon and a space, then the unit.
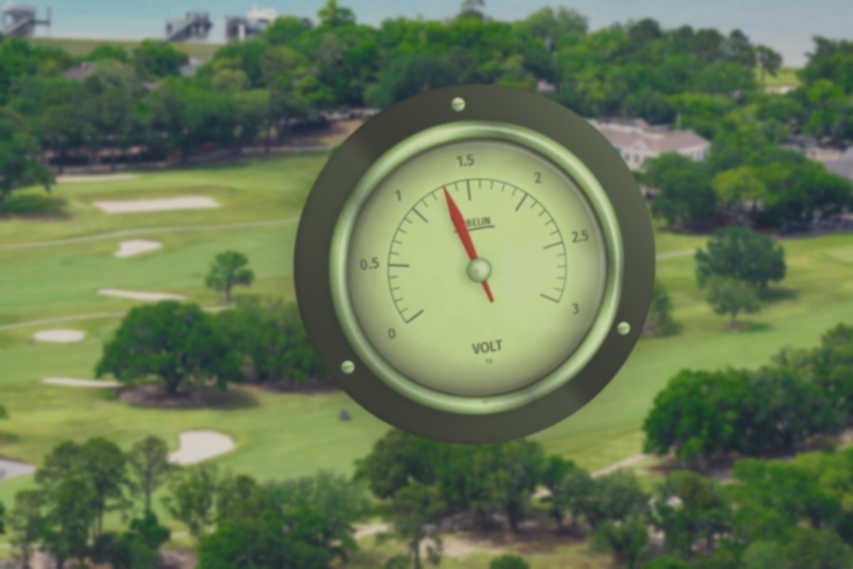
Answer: 1.3; V
